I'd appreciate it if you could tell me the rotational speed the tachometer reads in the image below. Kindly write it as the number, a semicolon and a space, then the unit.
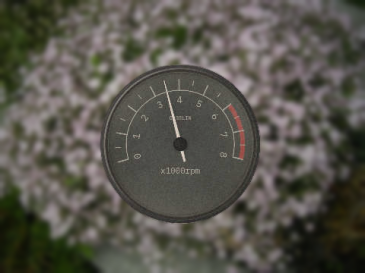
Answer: 3500; rpm
